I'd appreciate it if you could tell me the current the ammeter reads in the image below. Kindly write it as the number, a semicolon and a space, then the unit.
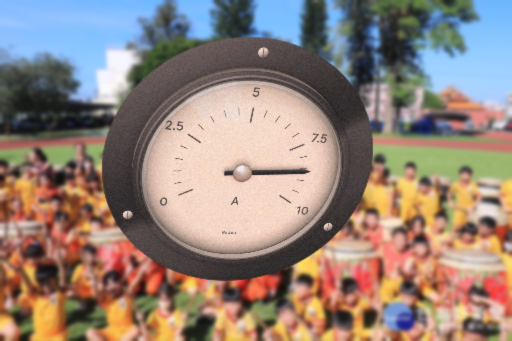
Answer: 8.5; A
